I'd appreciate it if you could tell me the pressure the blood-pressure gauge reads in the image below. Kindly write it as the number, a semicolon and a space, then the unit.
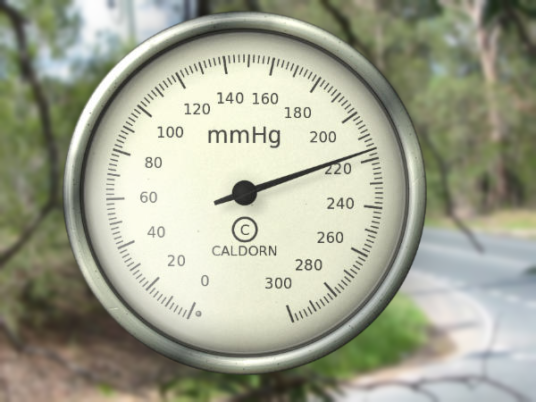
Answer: 216; mmHg
